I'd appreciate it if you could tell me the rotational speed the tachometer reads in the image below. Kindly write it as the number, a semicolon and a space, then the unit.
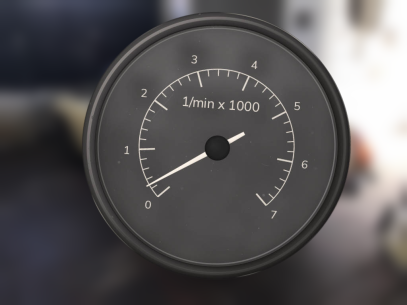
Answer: 300; rpm
